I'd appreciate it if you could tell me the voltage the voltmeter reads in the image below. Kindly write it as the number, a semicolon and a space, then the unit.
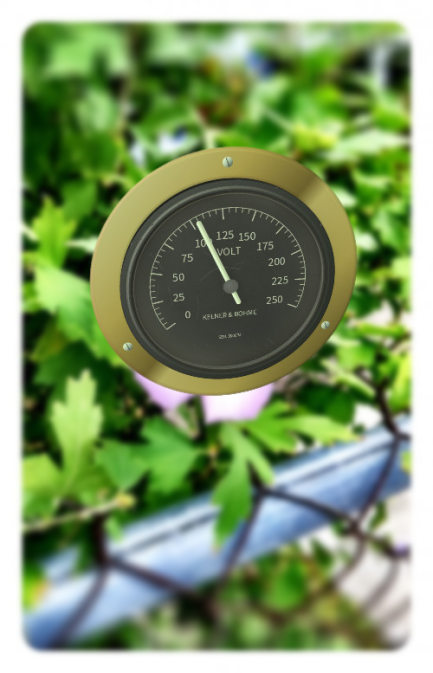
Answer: 105; V
